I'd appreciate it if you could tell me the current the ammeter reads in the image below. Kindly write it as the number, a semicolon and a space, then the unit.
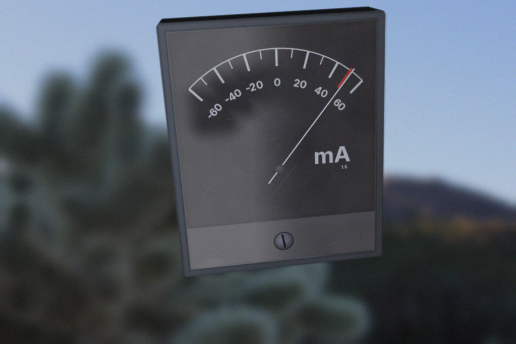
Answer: 50; mA
